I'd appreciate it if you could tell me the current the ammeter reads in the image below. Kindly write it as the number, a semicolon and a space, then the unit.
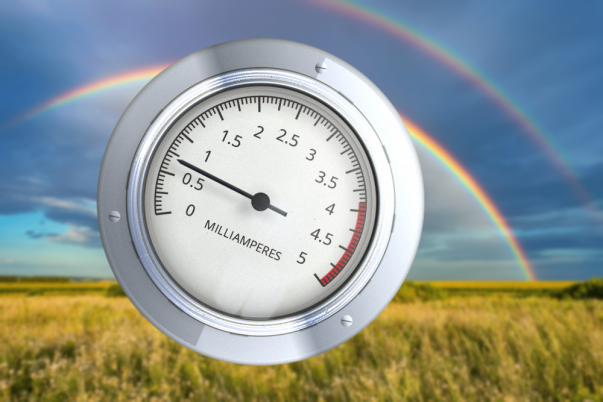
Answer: 0.7; mA
